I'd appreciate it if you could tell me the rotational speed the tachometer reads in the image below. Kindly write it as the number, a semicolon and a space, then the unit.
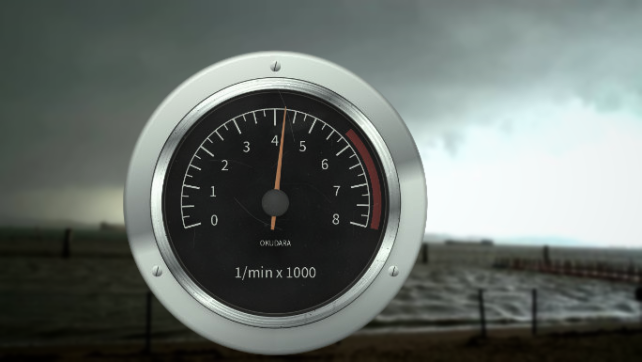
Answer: 4250; rpm
